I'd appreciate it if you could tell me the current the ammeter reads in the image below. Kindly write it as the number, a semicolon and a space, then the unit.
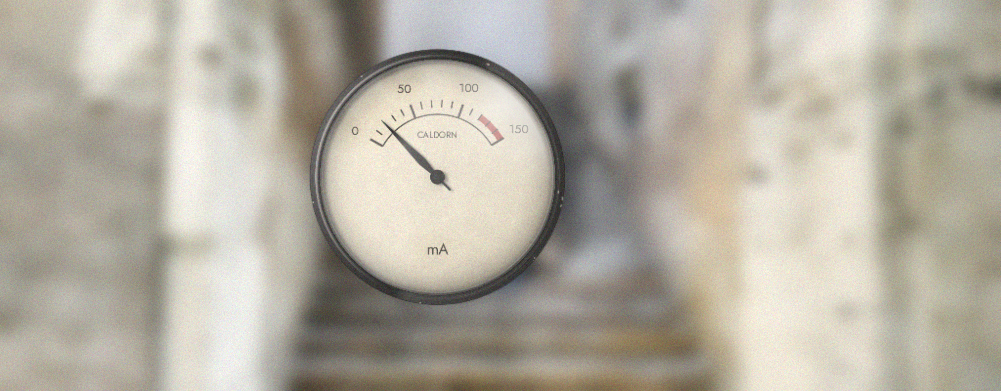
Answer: 20; mA
